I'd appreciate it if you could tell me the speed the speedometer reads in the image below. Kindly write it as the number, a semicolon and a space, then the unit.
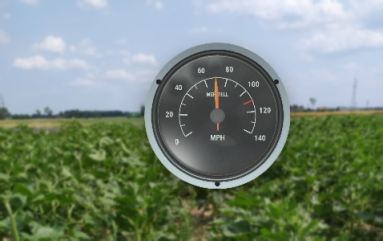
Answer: 70; mph
